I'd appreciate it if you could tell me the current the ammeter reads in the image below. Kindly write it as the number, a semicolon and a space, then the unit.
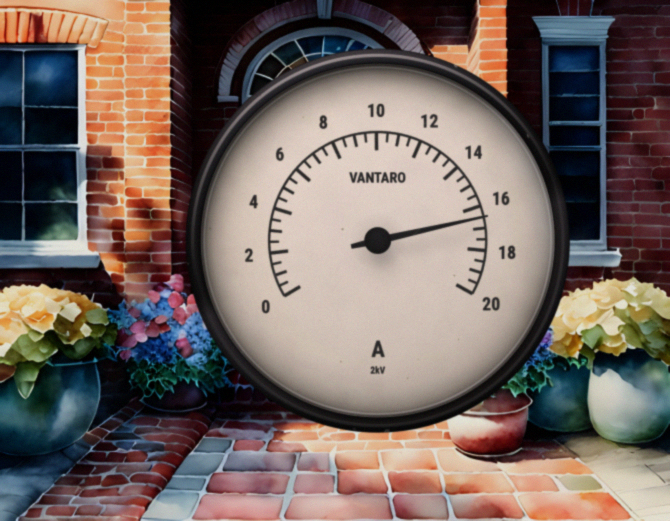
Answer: 16.5; A
